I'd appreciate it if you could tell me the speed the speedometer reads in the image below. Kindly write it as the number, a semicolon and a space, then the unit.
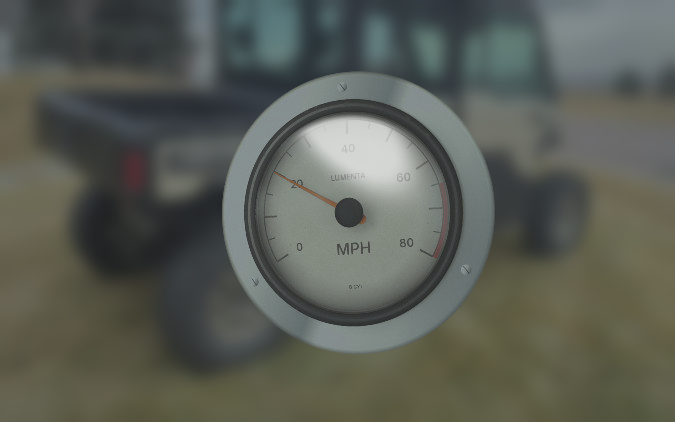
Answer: 20; mph
